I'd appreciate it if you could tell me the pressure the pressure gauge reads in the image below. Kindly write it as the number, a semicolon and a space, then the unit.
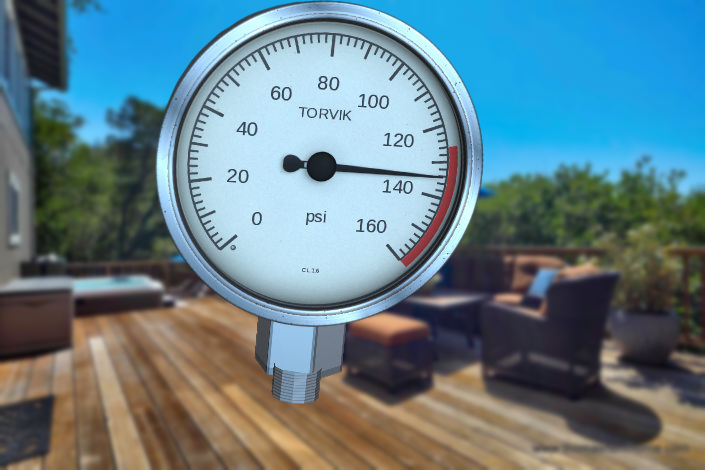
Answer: 134; psi
